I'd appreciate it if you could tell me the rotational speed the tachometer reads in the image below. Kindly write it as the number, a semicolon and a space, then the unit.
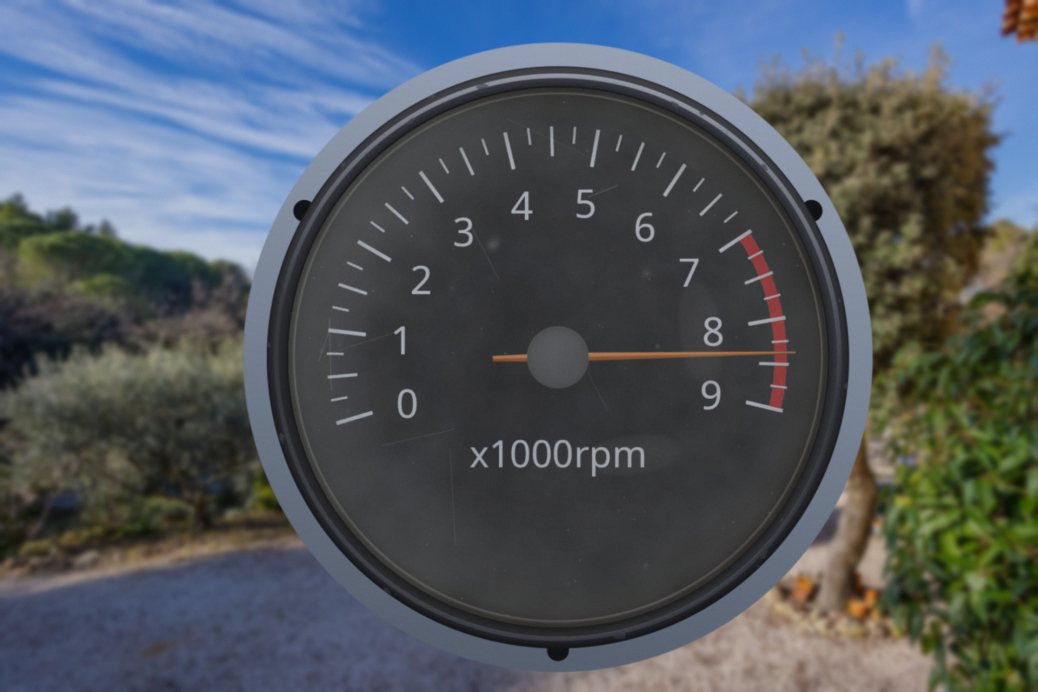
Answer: 8375; rpm
